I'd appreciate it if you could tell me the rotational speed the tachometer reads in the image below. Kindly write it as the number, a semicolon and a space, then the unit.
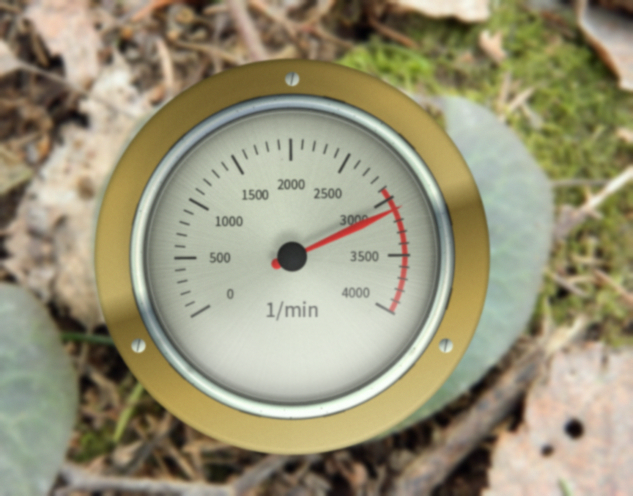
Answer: 3100; rpm
